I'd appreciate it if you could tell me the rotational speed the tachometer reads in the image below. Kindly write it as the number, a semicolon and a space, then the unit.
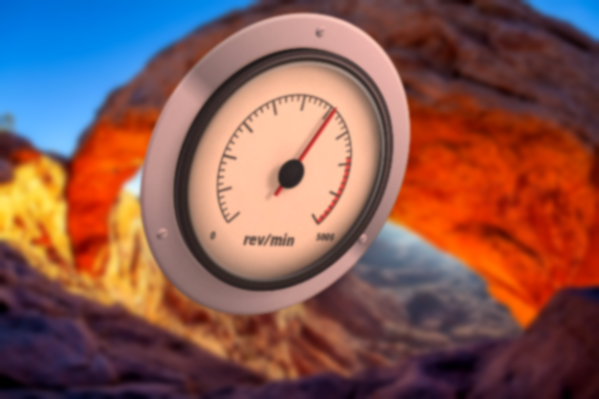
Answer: 3000; rpm
